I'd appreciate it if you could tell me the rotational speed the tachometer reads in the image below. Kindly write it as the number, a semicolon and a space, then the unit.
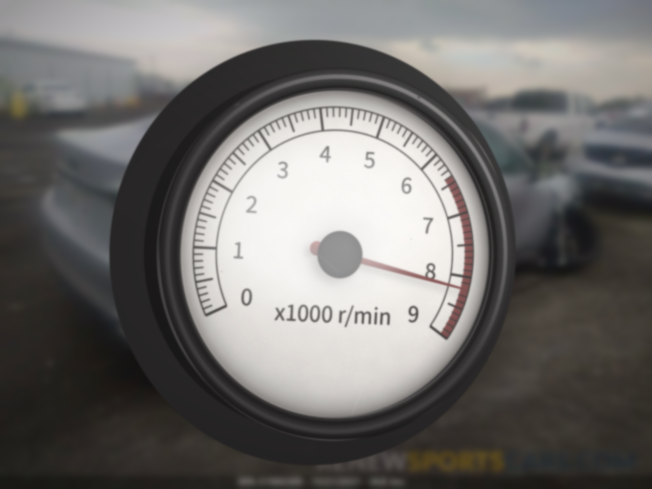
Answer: 8200; rpm
